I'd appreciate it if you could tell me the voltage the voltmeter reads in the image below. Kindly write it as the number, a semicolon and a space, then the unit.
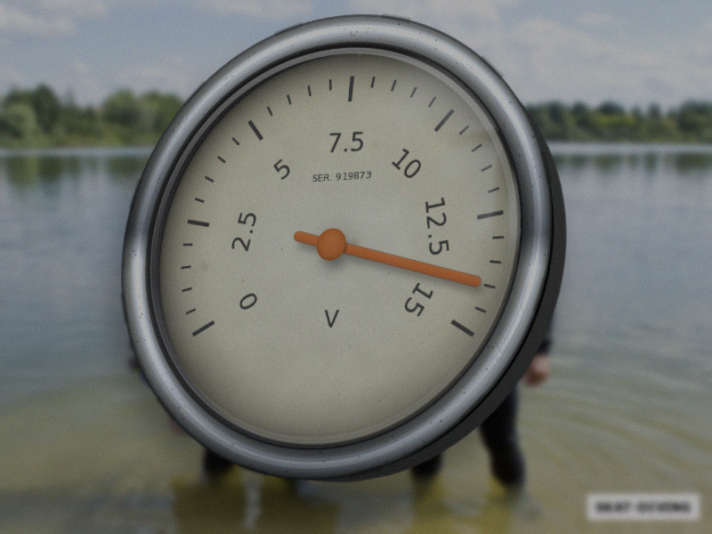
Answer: 14; V
